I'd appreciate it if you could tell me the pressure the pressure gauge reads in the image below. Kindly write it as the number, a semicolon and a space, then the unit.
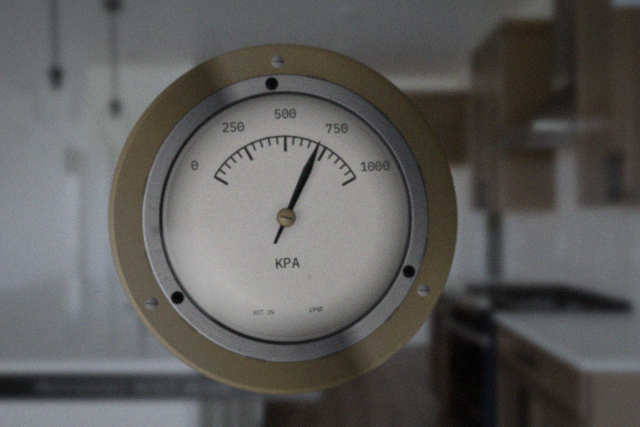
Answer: 700; kPa
